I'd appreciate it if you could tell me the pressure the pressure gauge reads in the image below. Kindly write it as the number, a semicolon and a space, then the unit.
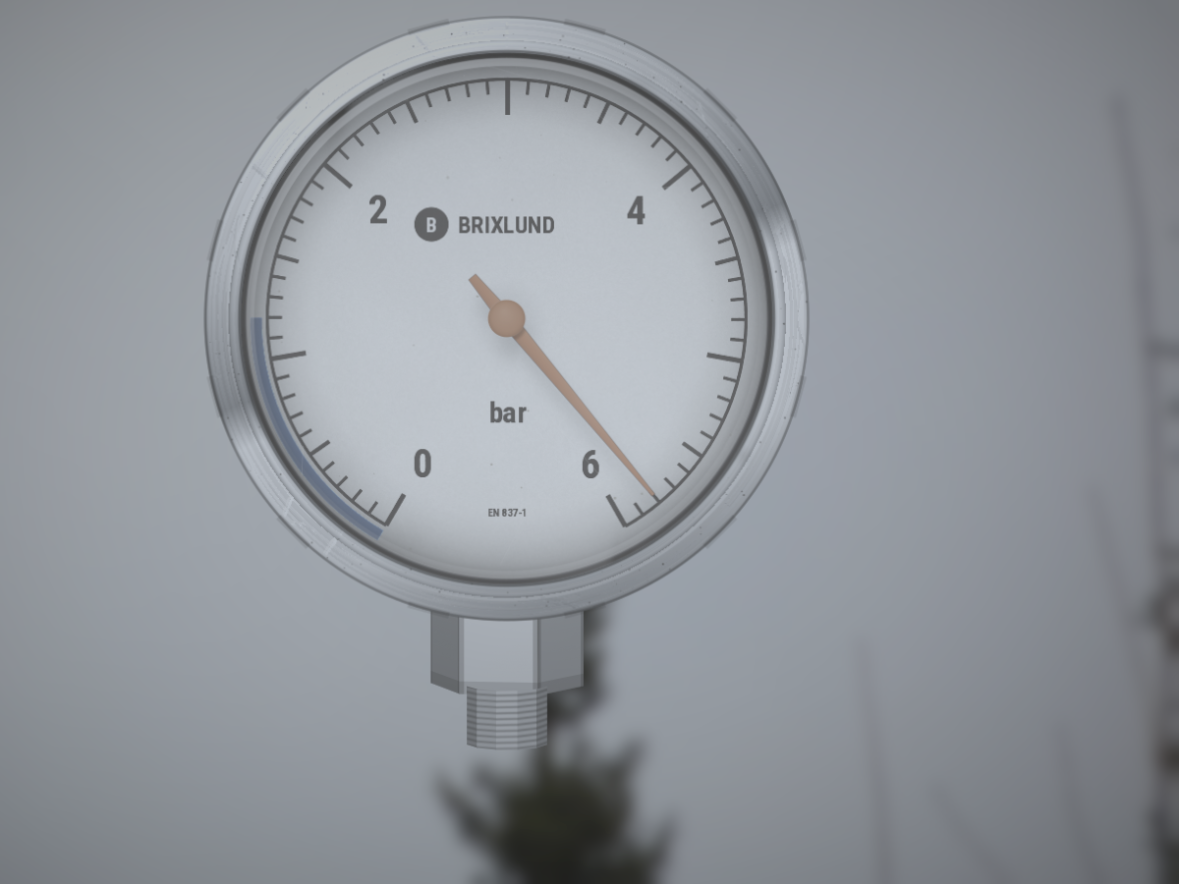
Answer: 5.8; bar
